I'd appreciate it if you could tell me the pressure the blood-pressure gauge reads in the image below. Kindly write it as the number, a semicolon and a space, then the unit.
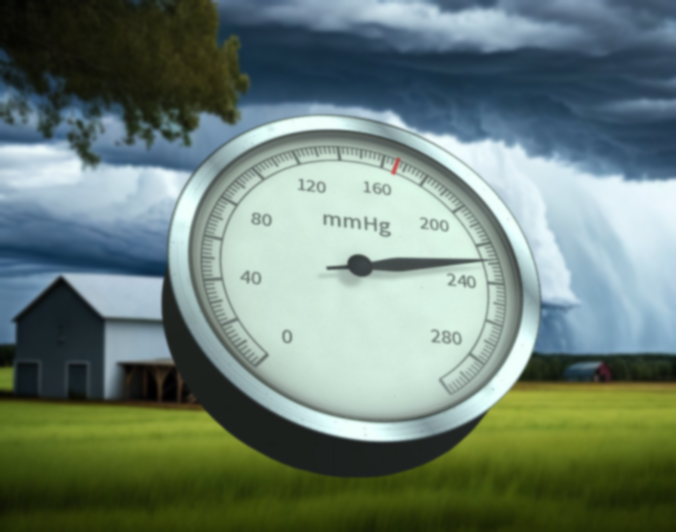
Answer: 230; mmHg
